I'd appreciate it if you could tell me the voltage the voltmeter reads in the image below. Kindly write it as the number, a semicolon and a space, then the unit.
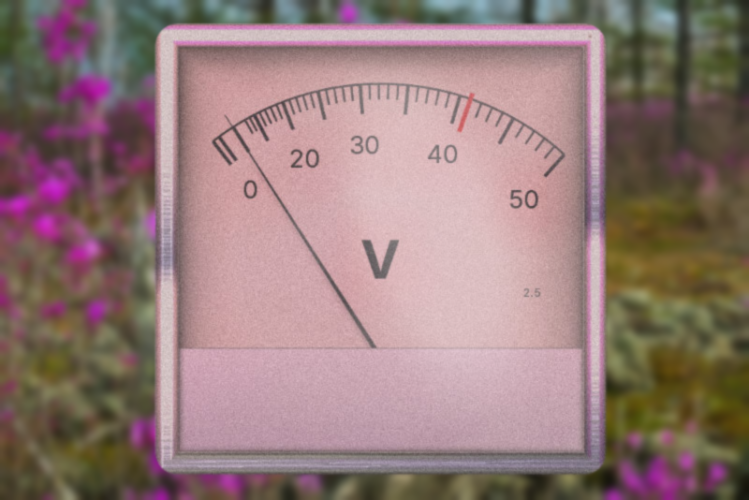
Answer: 10; V
